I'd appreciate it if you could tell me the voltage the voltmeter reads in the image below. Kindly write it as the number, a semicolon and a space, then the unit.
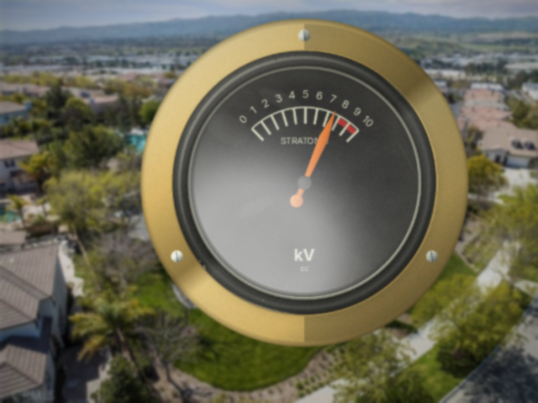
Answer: 7.5; kV
